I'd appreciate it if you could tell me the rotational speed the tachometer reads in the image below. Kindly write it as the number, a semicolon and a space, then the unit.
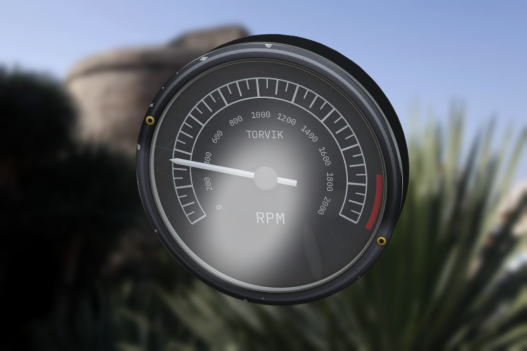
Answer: 350; rpm
